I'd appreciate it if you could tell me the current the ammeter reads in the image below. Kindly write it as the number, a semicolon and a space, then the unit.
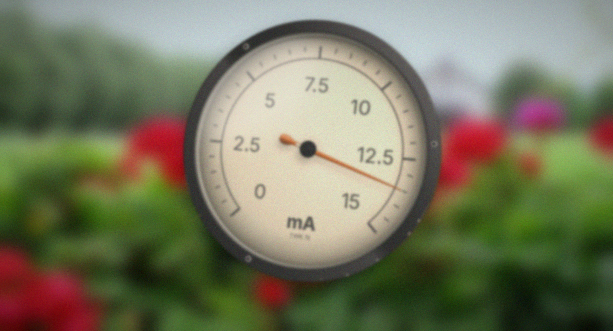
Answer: 13.5; mA
